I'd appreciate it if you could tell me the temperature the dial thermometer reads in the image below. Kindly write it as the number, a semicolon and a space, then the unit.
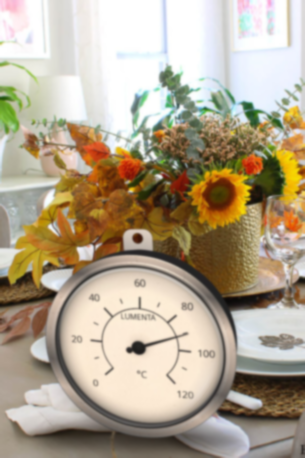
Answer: 90; °C
